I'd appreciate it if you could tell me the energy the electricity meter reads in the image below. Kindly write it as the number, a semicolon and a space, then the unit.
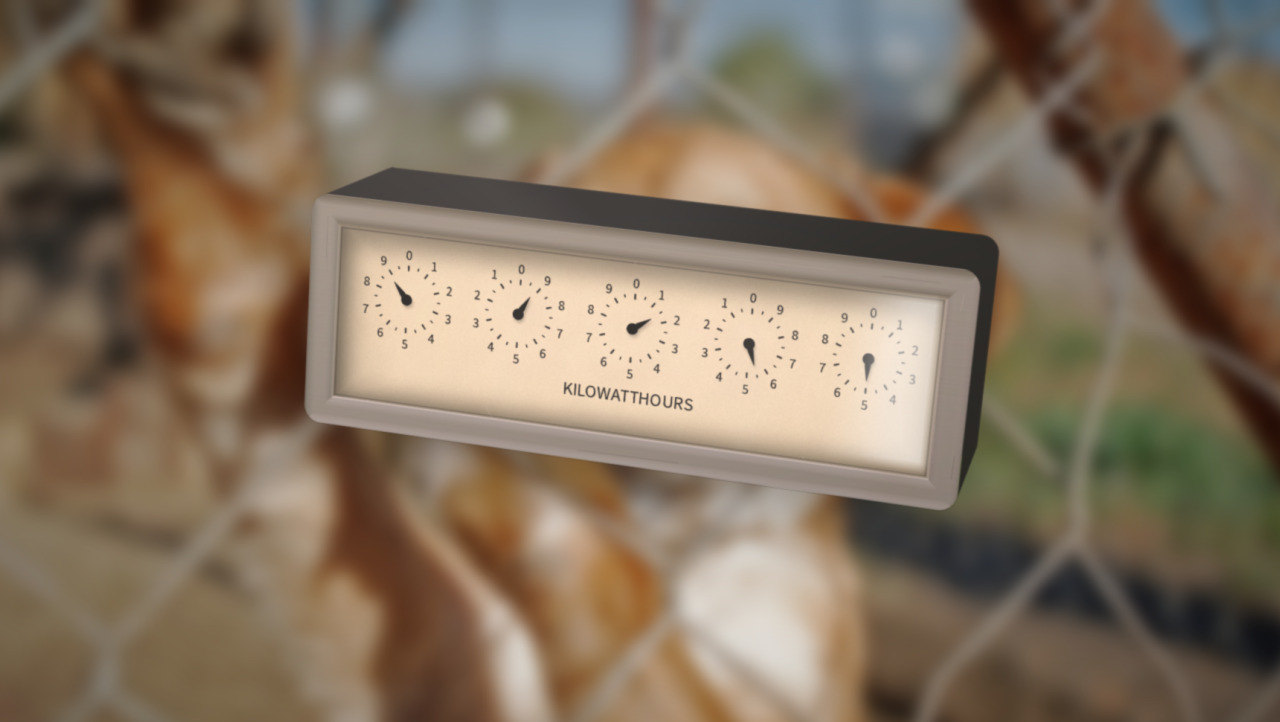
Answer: 89155; kWh
